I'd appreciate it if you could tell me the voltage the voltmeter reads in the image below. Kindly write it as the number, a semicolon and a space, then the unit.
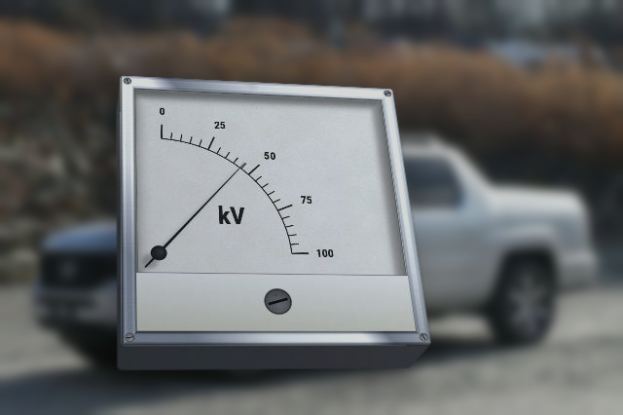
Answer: 45; kV
